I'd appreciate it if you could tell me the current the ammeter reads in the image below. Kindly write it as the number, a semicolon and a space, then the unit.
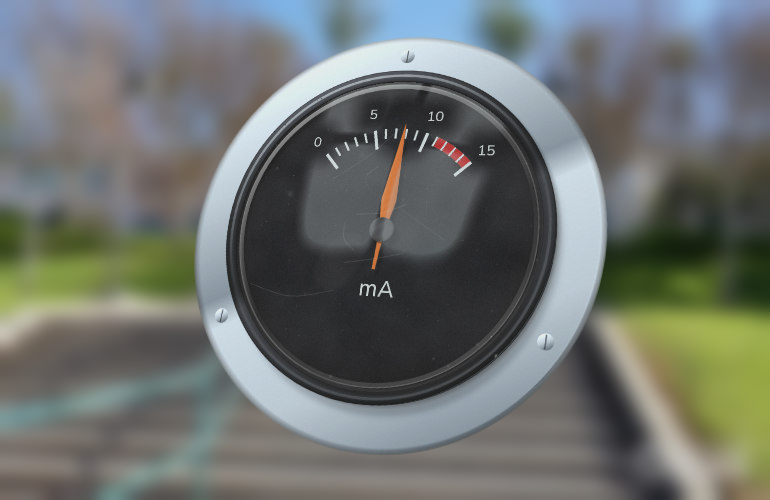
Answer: 8; mA
